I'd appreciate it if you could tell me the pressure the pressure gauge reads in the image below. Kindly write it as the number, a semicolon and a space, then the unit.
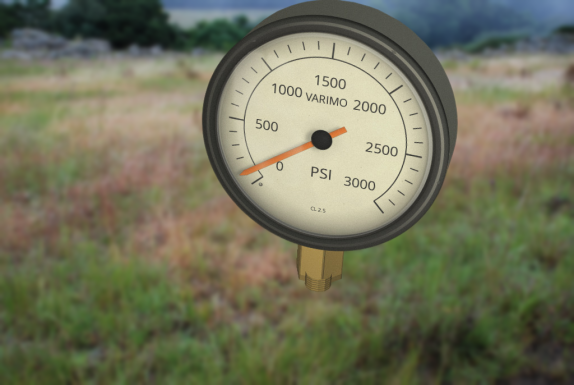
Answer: 100; psi
